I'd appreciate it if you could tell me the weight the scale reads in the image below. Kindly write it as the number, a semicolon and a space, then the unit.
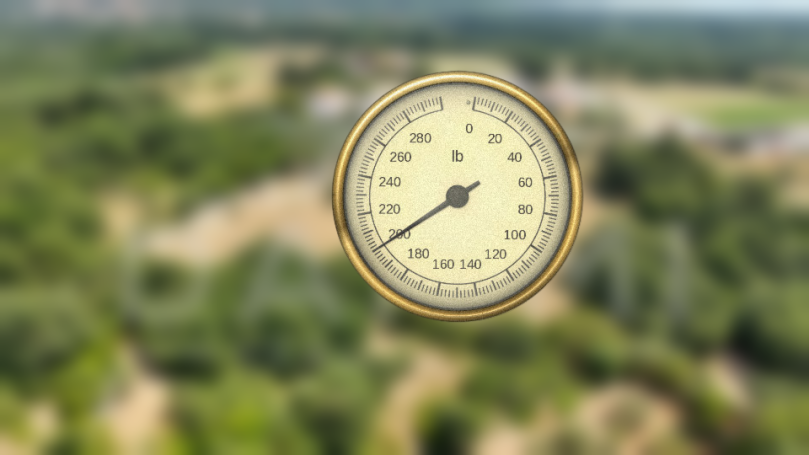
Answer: 200; lb
